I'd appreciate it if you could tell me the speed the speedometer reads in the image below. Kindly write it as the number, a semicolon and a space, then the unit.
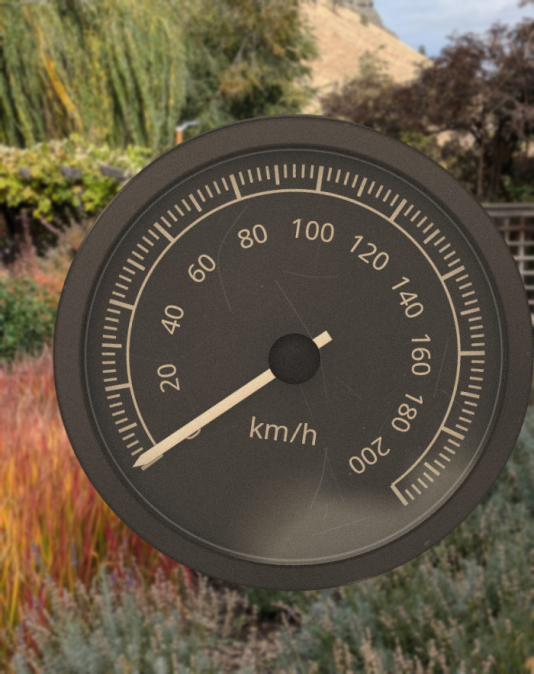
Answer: 2; km/h
